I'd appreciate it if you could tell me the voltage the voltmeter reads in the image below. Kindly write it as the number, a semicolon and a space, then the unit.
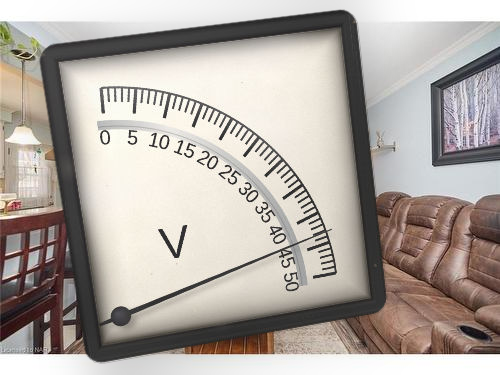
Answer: 43; V
